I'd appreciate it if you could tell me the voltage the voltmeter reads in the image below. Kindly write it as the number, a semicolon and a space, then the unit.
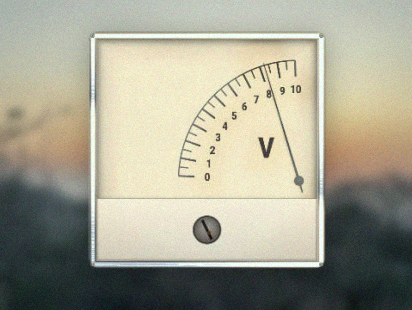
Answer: 8.25; V
